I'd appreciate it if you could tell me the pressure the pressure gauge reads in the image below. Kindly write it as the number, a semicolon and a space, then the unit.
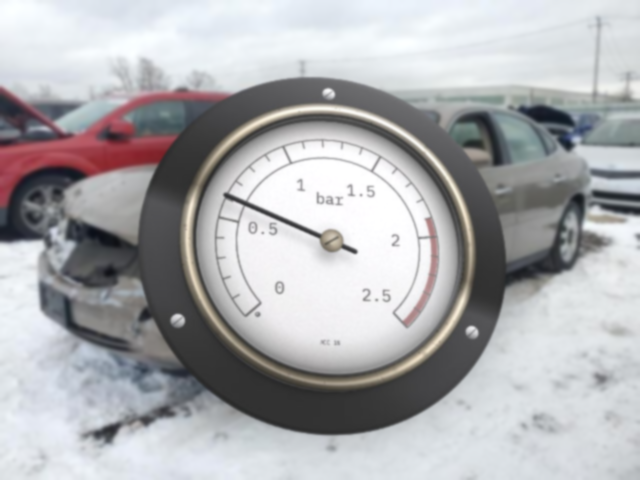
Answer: 0.6; bar
